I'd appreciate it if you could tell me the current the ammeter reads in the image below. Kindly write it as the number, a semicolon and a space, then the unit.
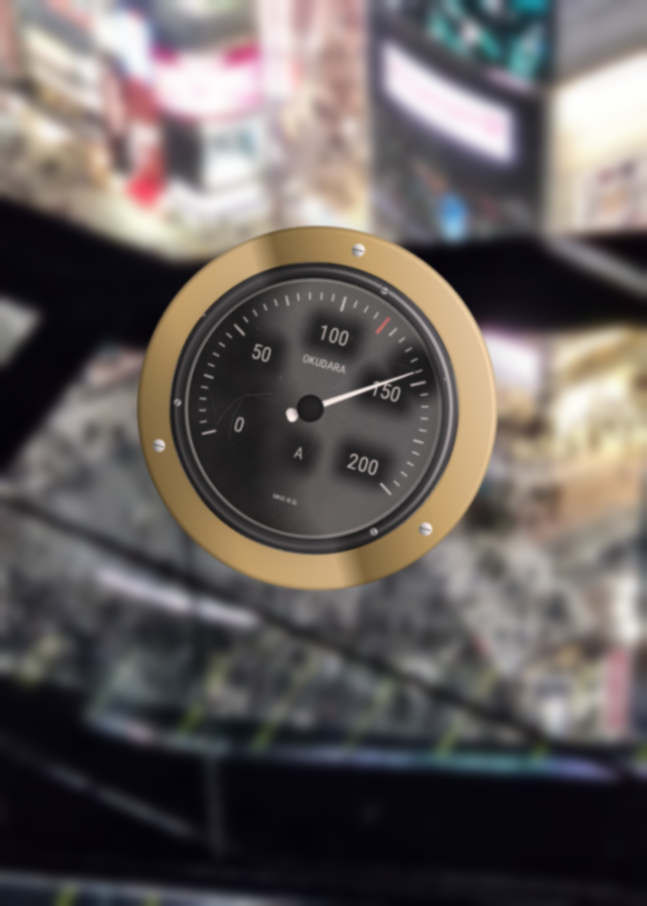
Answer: 145; A
